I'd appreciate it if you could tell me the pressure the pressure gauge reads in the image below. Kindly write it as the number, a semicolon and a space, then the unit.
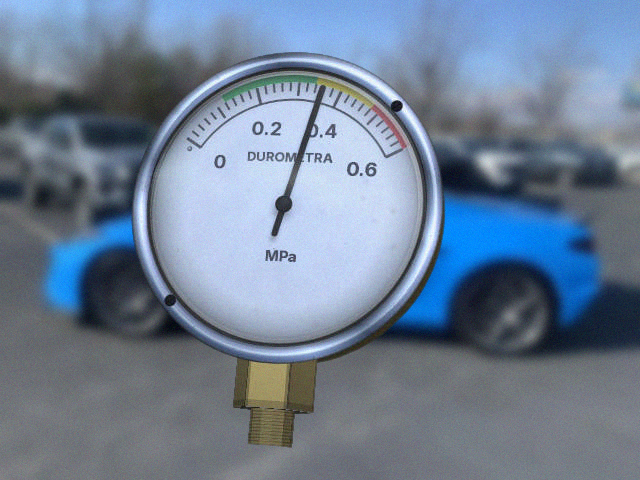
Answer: 0.36; MPa
